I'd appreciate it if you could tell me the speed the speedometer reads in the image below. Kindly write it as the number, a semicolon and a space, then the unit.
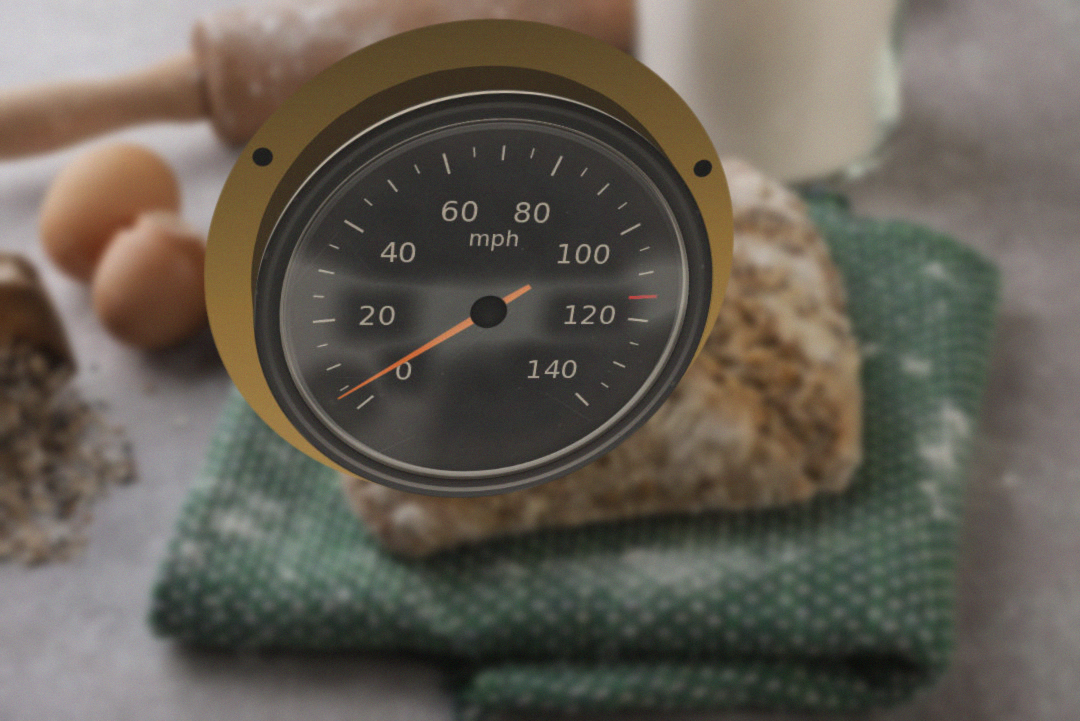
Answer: 5; mph
